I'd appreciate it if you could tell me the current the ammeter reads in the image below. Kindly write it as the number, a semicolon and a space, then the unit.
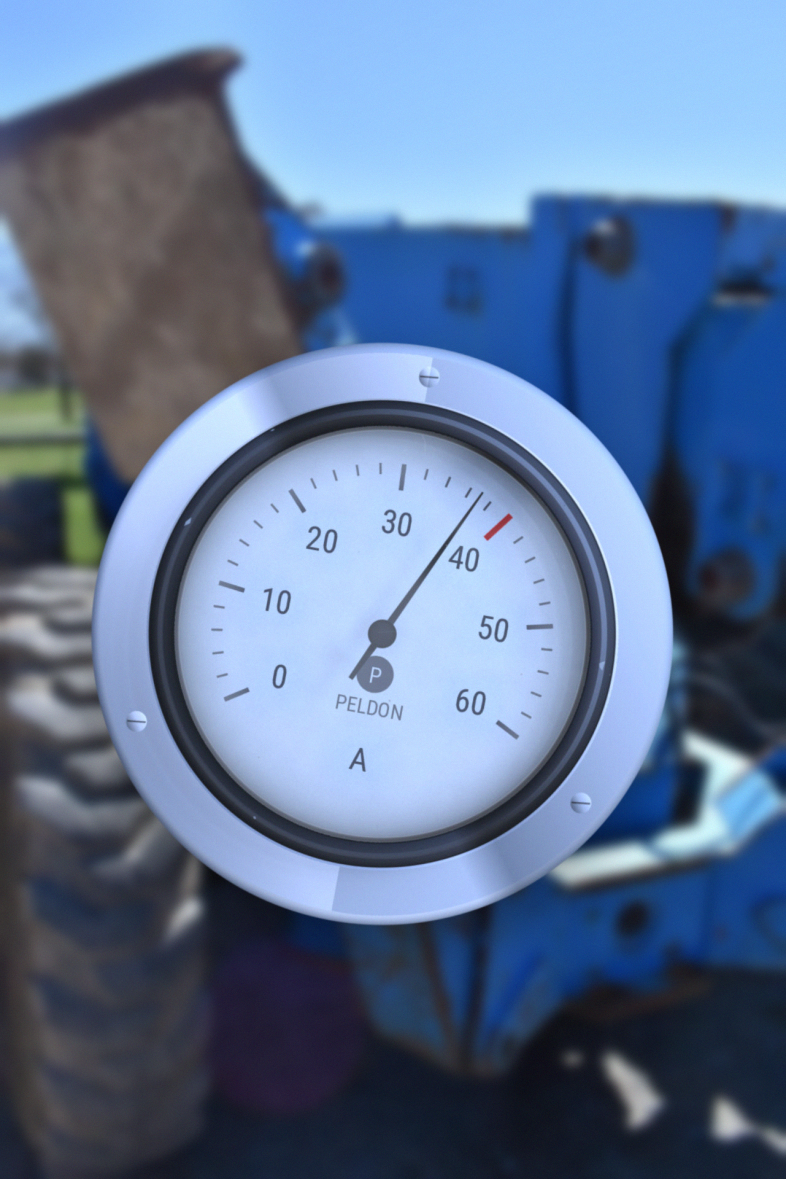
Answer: 37; A
